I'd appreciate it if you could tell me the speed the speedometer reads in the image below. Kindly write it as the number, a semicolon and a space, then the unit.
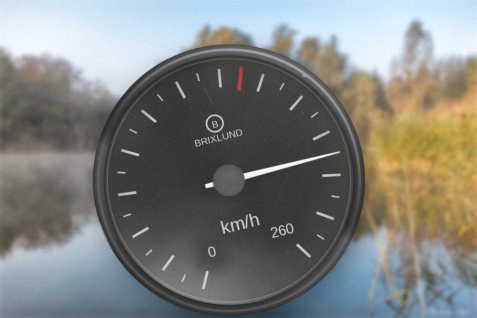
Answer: 210; km/h
